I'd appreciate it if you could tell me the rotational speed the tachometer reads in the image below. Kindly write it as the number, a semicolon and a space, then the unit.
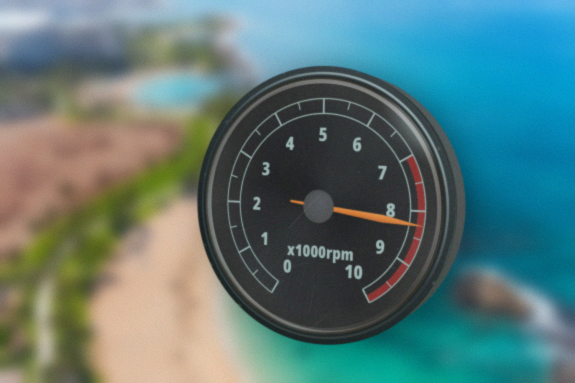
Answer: 8250; rpm
